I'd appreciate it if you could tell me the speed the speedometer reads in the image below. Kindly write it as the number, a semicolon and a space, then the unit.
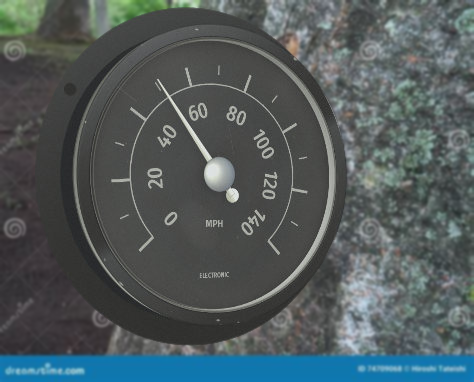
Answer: 50; mph
